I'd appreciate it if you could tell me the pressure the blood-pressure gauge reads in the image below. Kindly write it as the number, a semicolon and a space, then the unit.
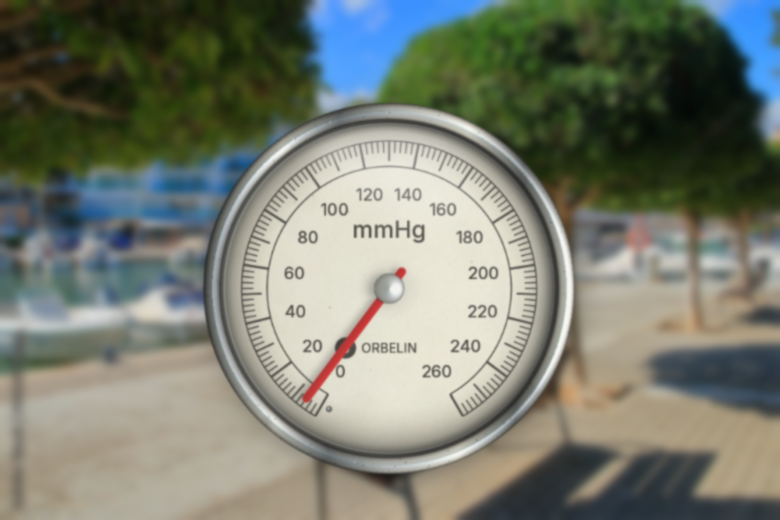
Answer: 6; mmHg
